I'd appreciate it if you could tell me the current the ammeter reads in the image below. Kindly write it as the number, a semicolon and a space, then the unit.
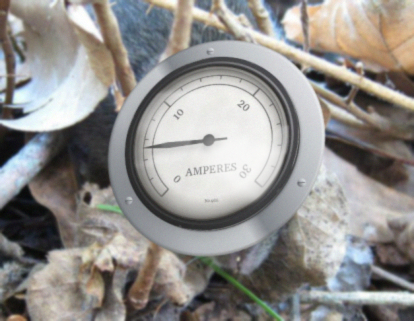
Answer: 5; A
